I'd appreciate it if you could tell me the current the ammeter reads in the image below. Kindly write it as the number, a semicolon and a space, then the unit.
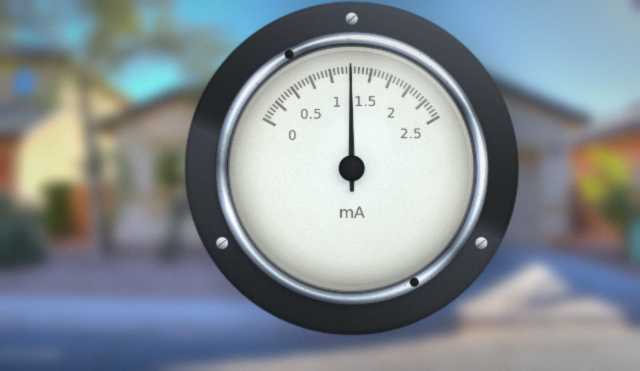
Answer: 1.25; mA
